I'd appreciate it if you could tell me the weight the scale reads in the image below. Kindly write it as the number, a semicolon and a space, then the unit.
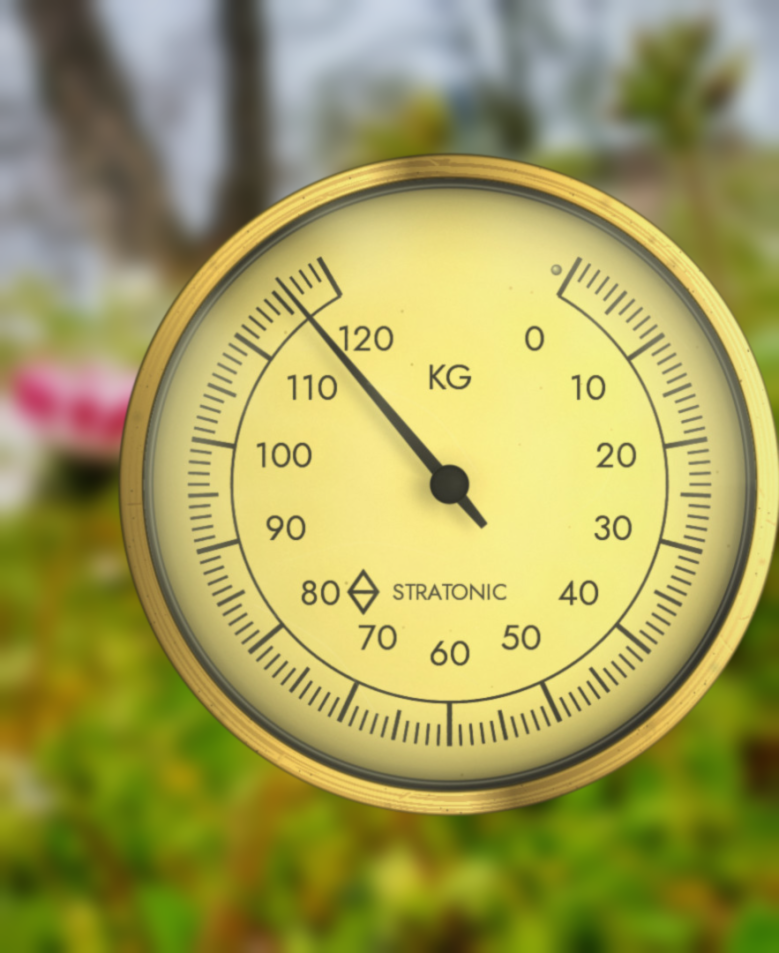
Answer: 116; kg
